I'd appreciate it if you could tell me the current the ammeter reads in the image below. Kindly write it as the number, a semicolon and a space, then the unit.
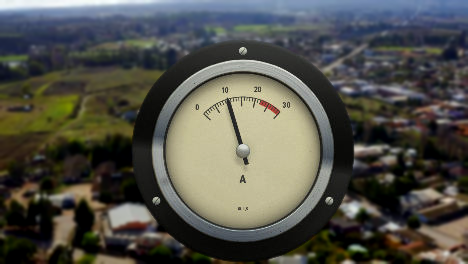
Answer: 10; A
